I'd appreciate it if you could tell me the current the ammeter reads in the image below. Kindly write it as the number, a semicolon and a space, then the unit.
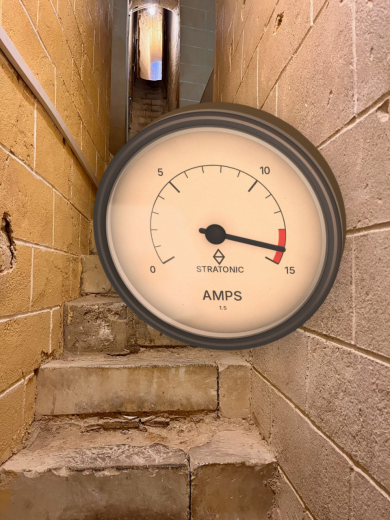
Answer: 14; A
